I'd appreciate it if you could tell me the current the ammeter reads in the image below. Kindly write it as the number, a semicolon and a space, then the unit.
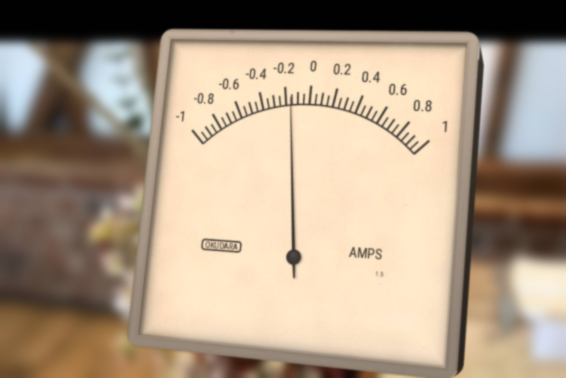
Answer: -0.15; A
